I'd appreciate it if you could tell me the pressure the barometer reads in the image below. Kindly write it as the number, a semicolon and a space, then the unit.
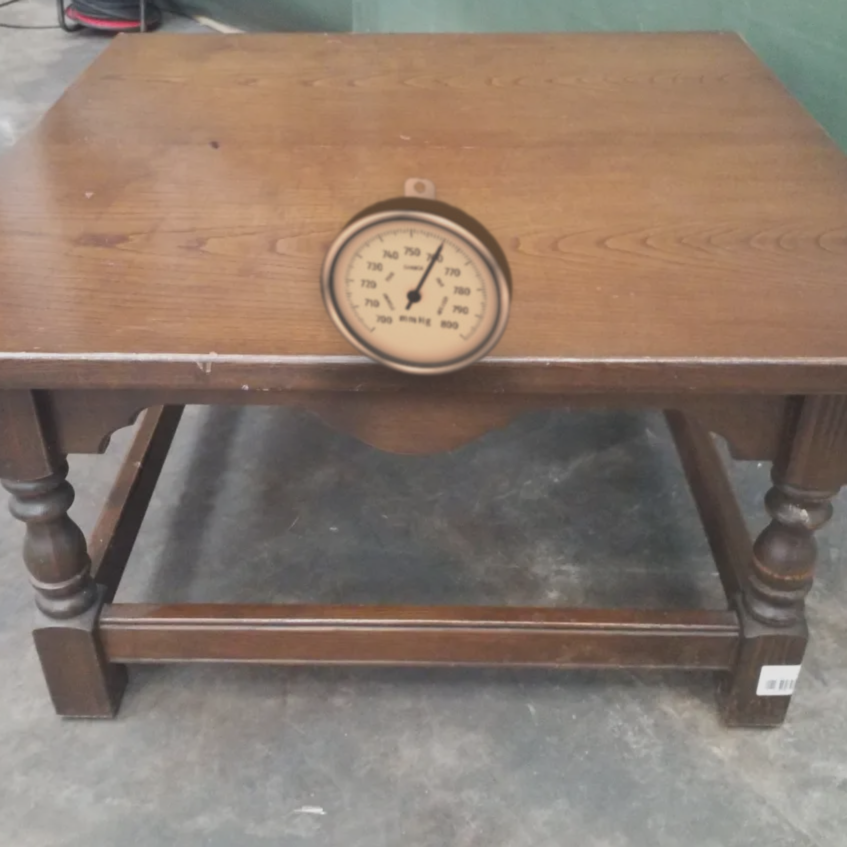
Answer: 760; mmHg
